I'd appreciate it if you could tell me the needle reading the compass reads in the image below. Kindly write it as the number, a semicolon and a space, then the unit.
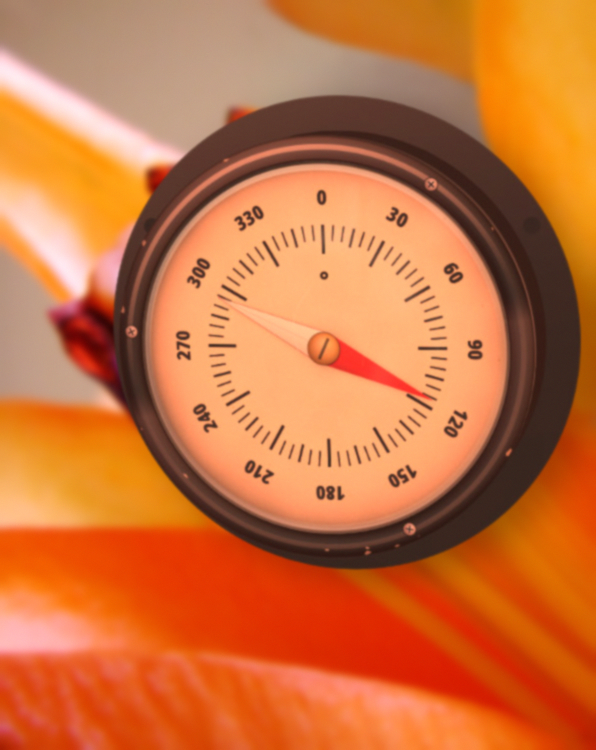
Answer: 115; °
